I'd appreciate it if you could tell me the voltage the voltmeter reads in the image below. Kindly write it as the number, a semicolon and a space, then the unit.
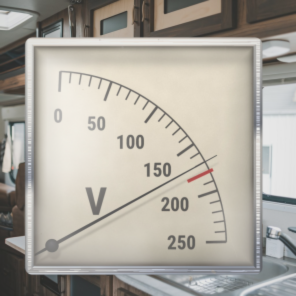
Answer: 170; V
